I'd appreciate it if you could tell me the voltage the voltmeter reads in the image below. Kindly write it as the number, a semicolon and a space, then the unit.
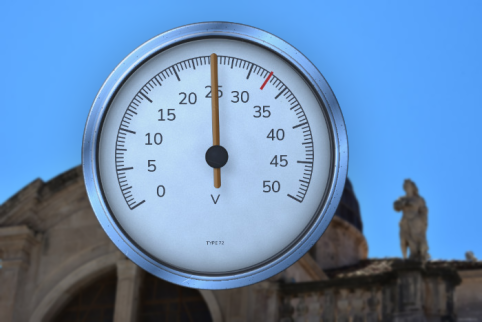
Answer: 25; V
